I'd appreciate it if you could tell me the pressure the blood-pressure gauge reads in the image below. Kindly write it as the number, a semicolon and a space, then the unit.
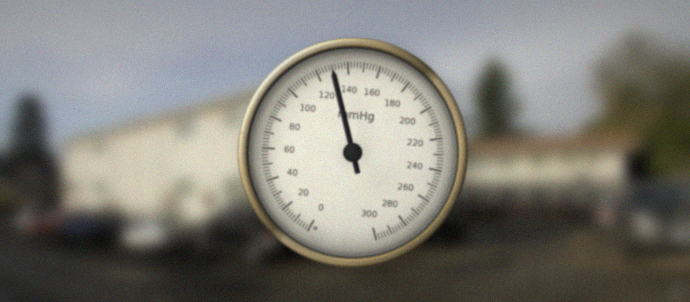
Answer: 130; mmHg
